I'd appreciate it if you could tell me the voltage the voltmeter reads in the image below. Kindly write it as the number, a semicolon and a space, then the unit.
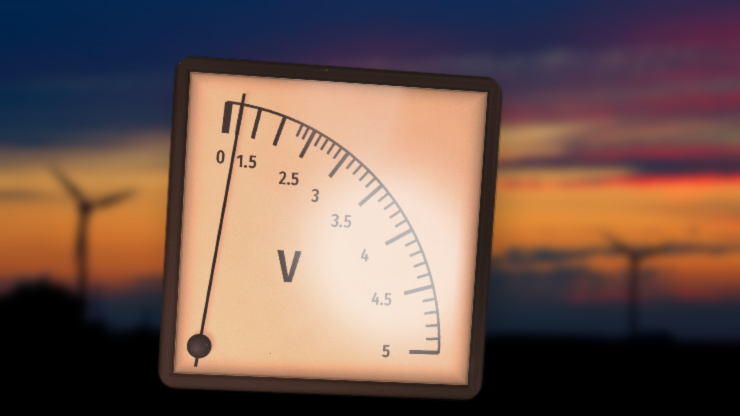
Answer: 1; V
